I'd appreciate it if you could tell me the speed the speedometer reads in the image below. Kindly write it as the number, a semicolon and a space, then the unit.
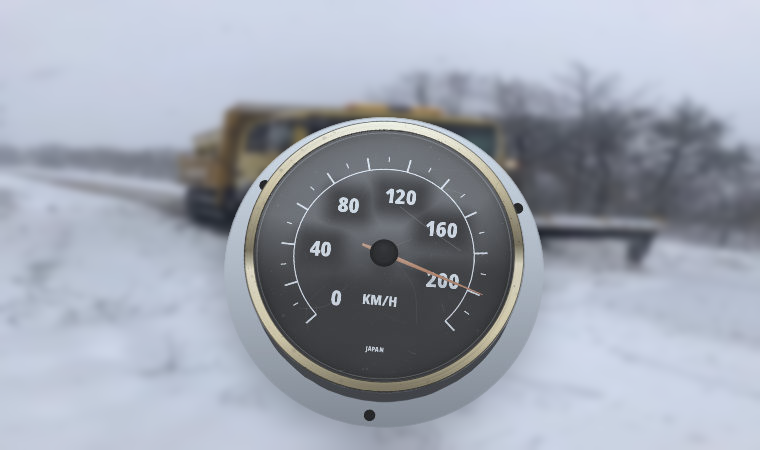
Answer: 200; km/h
